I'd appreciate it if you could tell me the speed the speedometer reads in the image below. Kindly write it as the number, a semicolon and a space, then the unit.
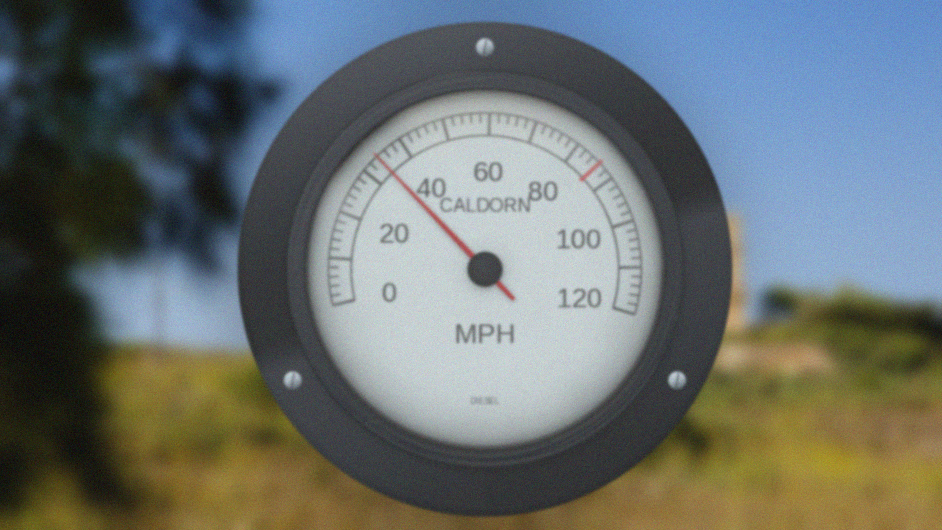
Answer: 34; mph
